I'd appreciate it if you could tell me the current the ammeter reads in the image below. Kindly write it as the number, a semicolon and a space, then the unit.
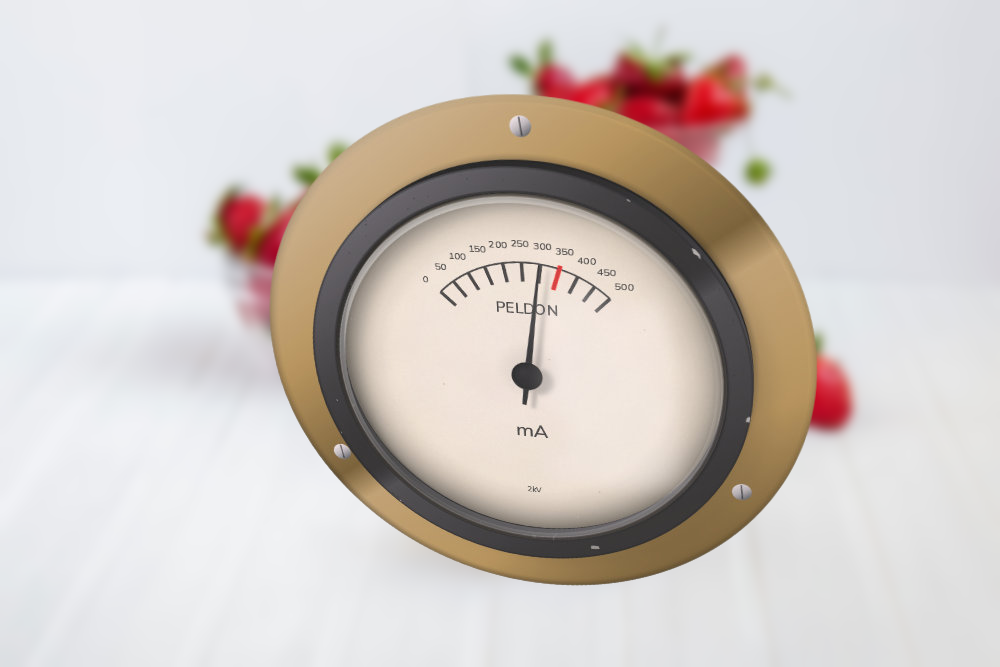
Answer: 300; mA
